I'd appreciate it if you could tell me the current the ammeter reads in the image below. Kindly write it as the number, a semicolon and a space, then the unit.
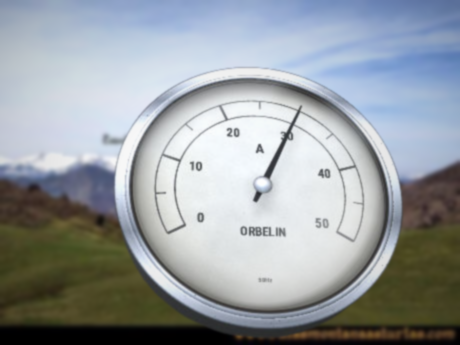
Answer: 30; A
